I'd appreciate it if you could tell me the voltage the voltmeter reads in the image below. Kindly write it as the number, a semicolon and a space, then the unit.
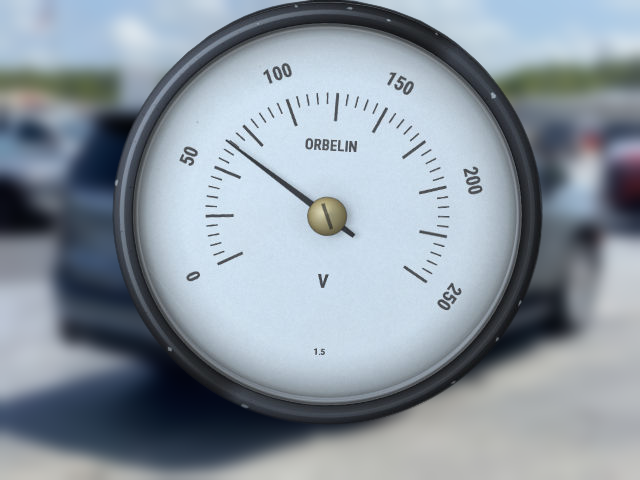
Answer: 65; V
